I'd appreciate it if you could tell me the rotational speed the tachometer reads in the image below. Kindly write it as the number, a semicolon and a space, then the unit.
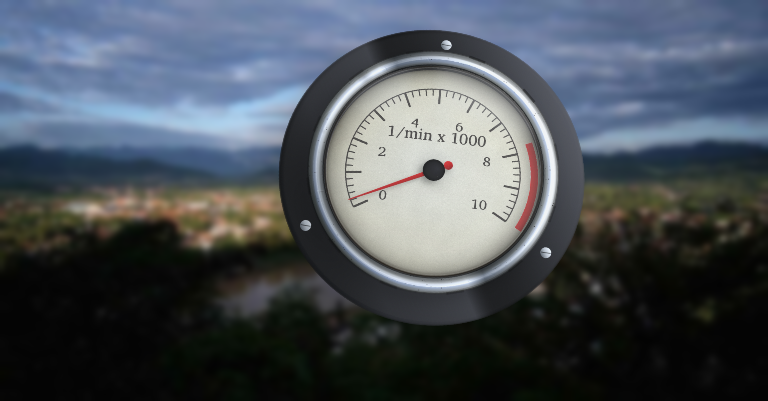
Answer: 200; rpm
